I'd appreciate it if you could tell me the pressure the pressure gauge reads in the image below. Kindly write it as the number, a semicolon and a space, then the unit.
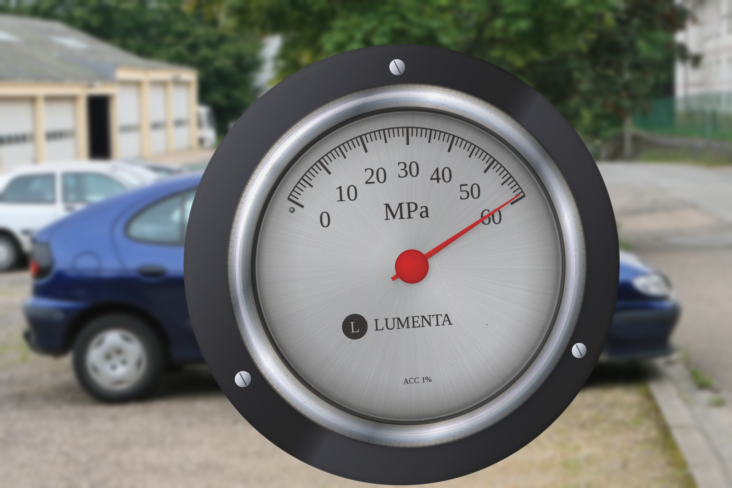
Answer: 59; MPa
